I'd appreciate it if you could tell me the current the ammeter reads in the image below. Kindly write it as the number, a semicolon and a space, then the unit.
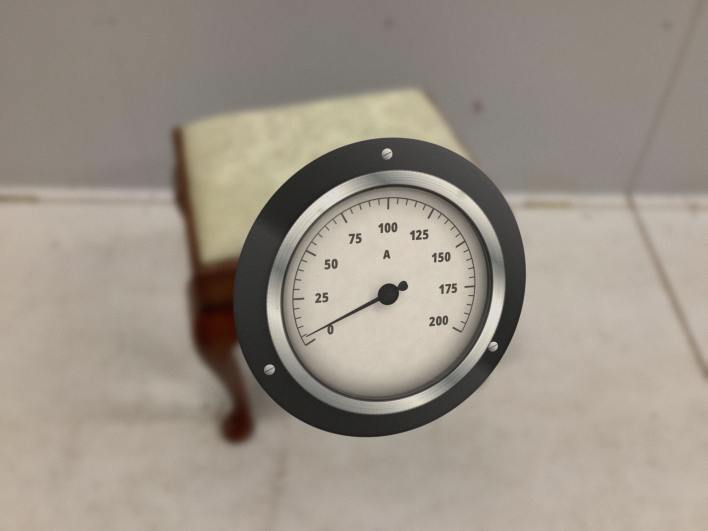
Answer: 5; A
